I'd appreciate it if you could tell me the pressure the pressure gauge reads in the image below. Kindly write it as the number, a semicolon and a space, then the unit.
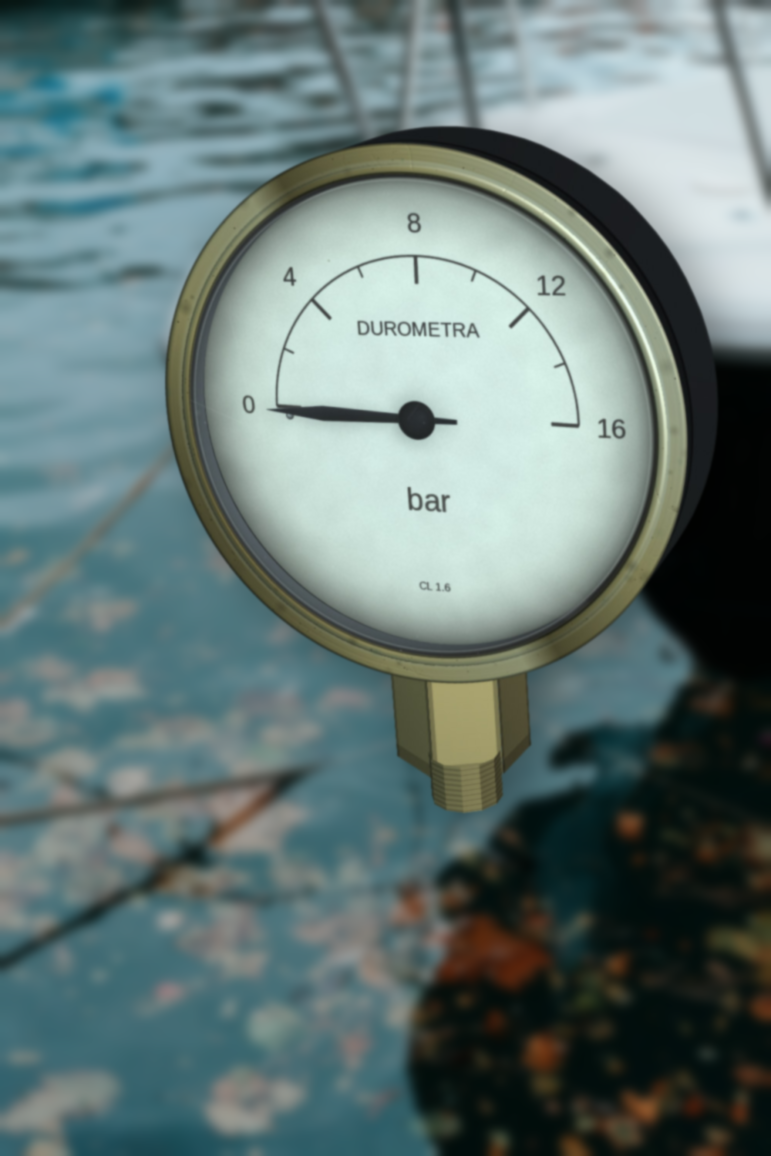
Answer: 0; bar
